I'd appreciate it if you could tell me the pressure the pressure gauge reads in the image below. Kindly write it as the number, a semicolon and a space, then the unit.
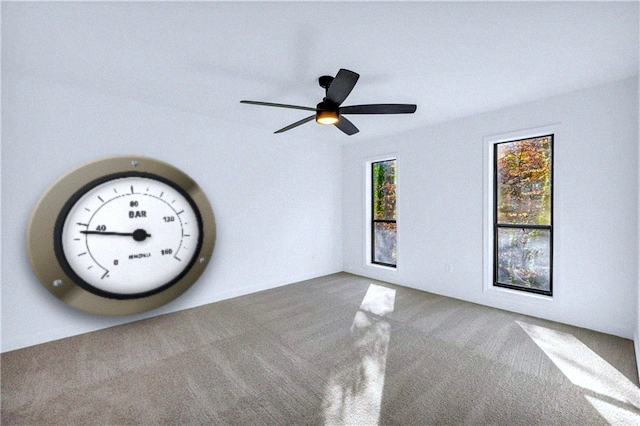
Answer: 35; bar
